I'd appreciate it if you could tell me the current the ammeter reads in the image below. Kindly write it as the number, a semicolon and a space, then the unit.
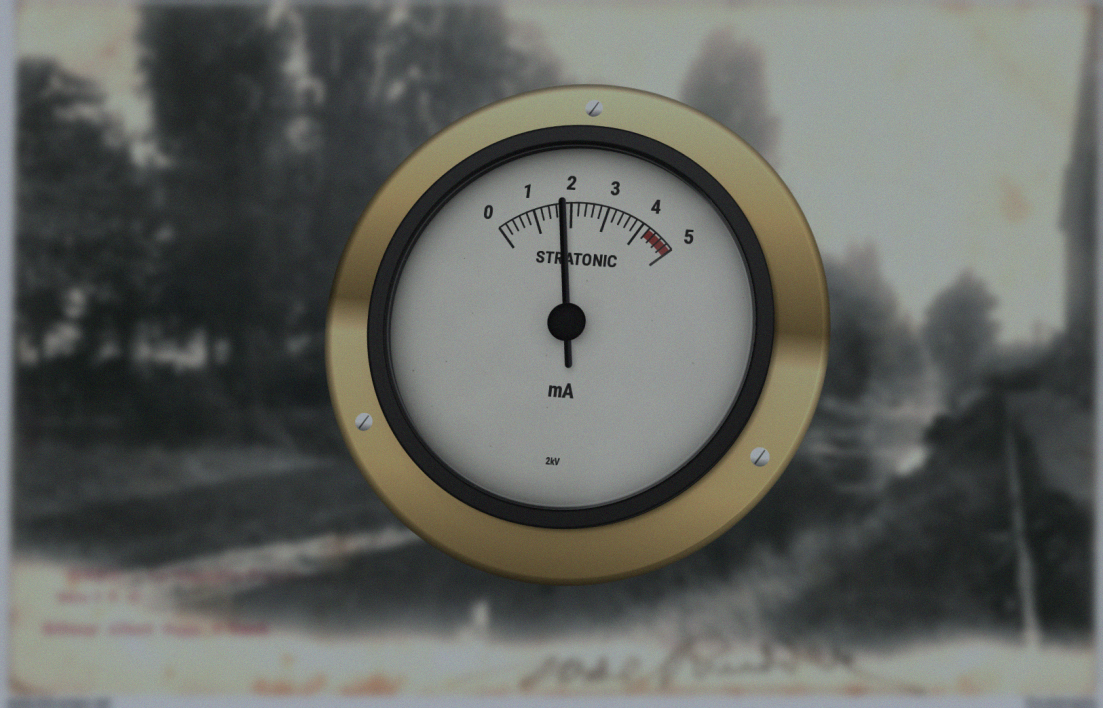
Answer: 1.8; mA
